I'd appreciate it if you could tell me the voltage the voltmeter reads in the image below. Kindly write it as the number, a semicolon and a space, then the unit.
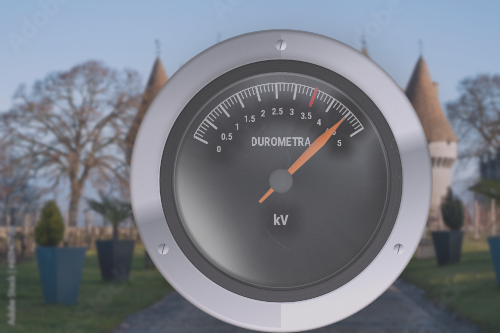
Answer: 4.5; kV
